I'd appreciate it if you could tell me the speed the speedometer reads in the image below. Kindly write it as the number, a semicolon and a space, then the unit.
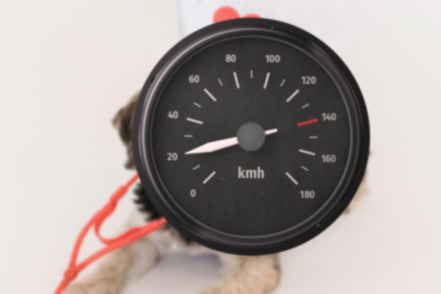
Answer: 20; km/h
